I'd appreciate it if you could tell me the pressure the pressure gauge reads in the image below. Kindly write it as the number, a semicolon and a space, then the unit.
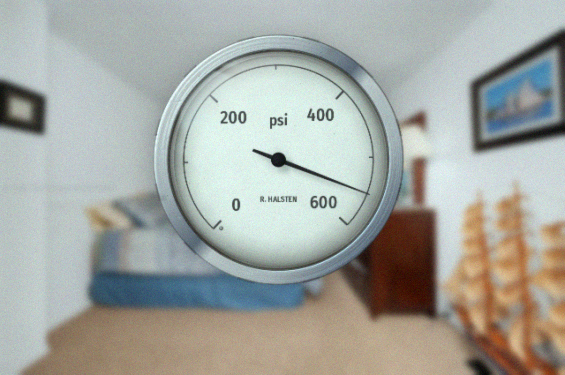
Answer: 550; psi
